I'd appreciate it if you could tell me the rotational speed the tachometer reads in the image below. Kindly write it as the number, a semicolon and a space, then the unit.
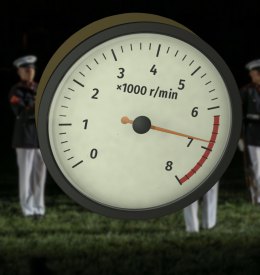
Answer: 6800; rpm
